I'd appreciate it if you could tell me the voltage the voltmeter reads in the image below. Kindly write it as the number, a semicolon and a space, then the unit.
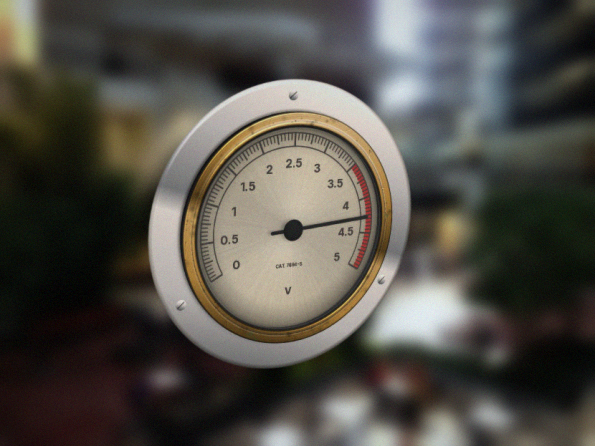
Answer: 4.25; V
